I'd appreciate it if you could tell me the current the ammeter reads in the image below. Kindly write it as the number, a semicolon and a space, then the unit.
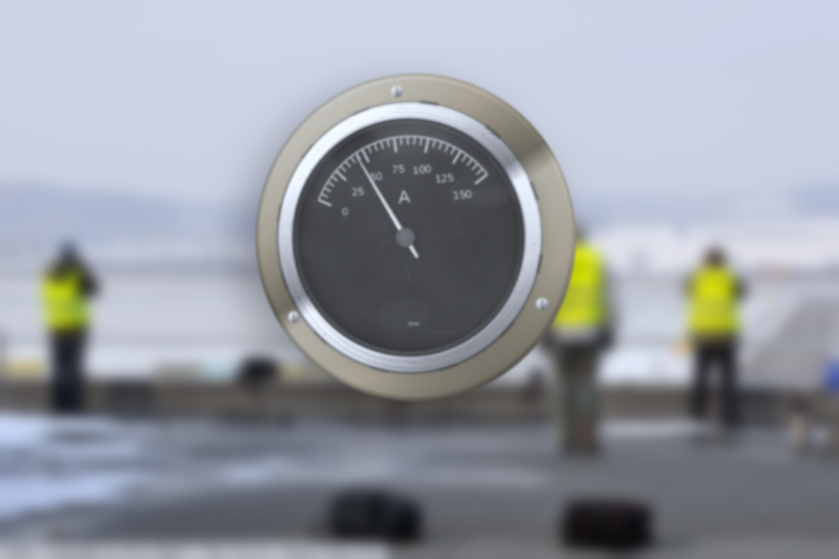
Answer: 45; A
